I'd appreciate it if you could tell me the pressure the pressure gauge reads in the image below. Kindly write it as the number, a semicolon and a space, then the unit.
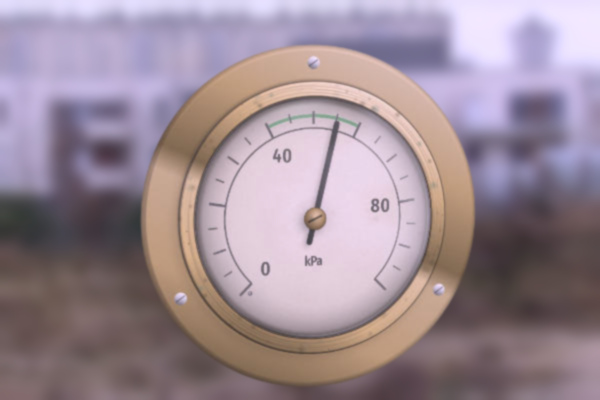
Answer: 55; kPa
